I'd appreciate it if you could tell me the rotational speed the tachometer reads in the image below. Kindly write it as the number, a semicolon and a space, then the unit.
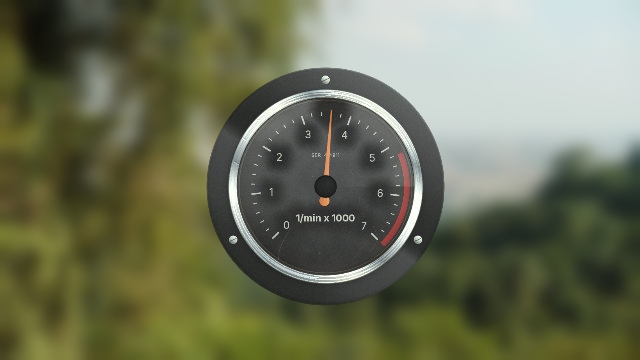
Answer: 3600; rpm
